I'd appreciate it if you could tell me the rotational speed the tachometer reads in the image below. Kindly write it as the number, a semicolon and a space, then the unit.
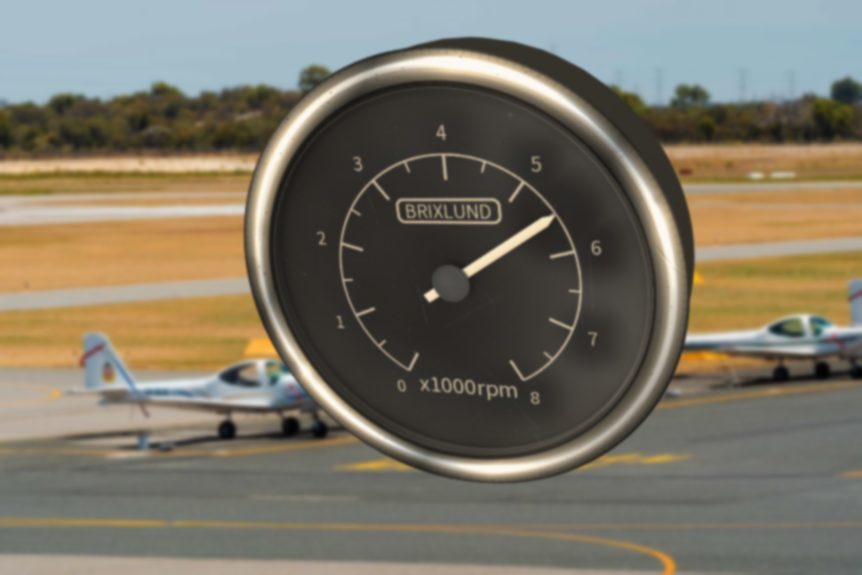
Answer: 5500; rpm
